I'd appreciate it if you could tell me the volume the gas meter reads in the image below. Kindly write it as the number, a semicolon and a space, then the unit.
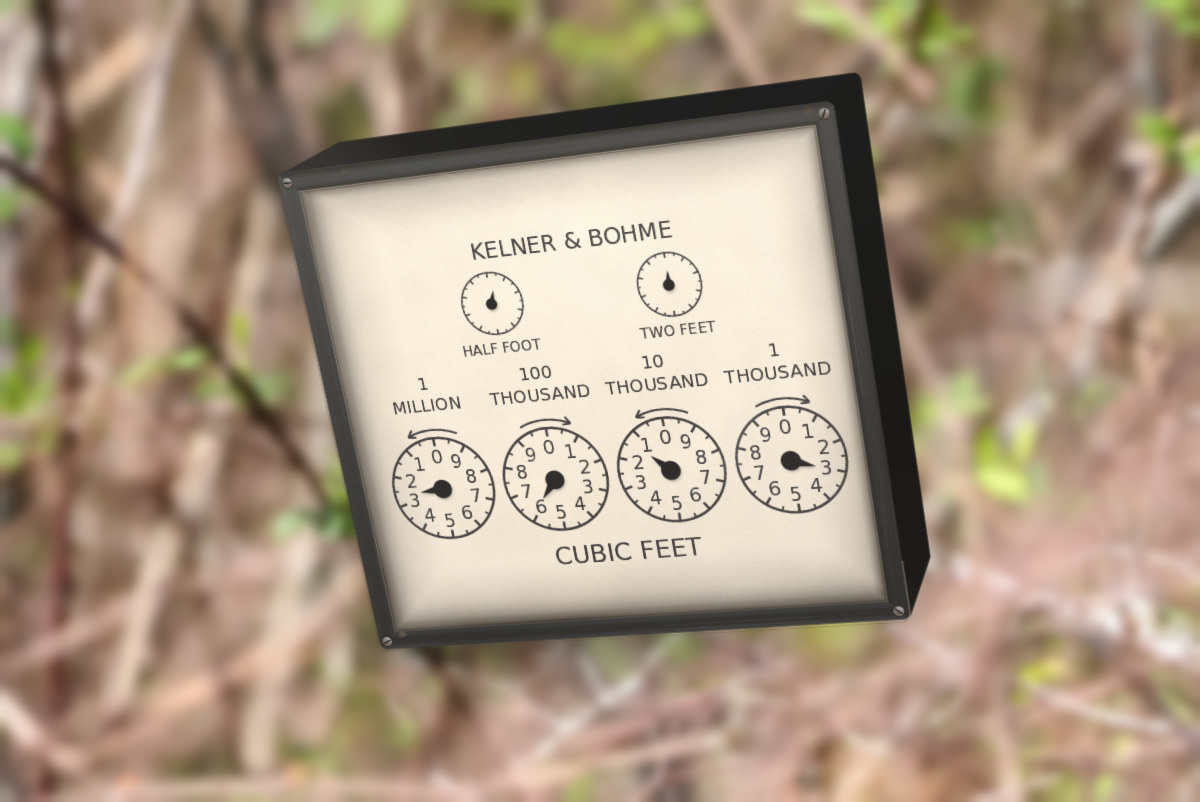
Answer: 261300; ft³
